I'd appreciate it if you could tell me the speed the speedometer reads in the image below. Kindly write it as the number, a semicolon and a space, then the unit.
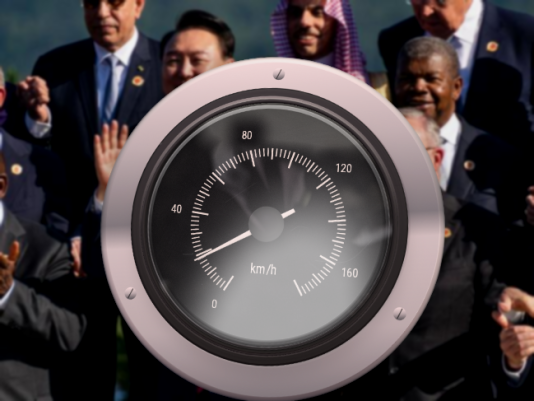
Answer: 18; km/h
